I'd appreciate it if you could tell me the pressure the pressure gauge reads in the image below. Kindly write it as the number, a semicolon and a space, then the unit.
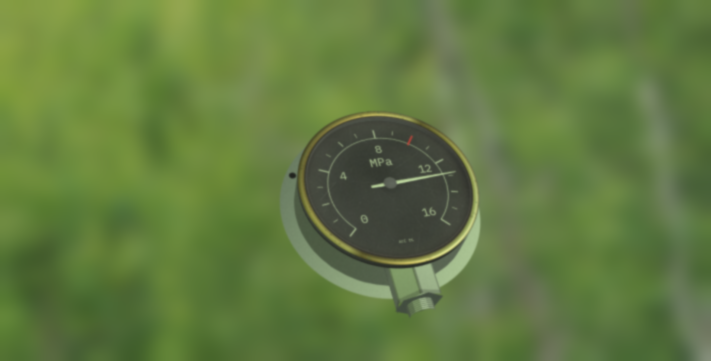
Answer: 13; MPa
